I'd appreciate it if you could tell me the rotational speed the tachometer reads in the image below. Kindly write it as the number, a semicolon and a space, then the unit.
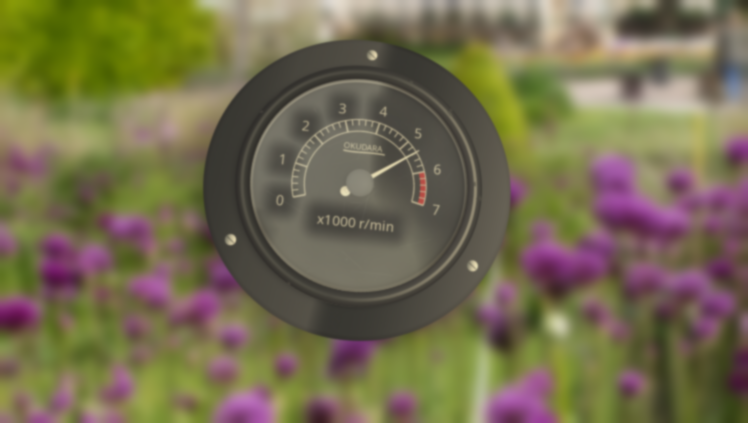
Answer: 5400; rpm
